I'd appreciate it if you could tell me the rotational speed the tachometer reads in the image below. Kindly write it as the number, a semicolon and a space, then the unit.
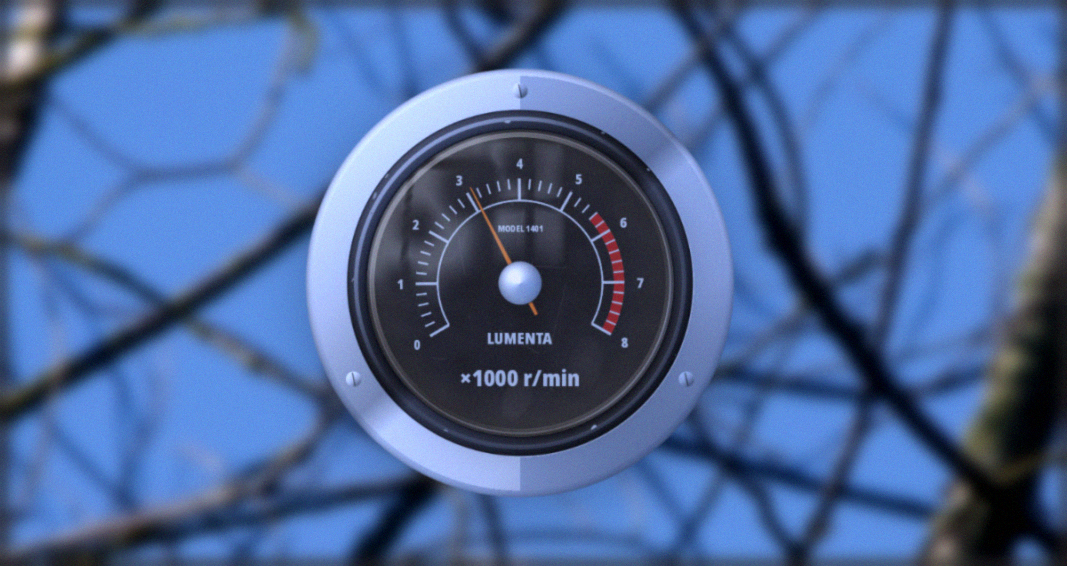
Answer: 3100; rpm
